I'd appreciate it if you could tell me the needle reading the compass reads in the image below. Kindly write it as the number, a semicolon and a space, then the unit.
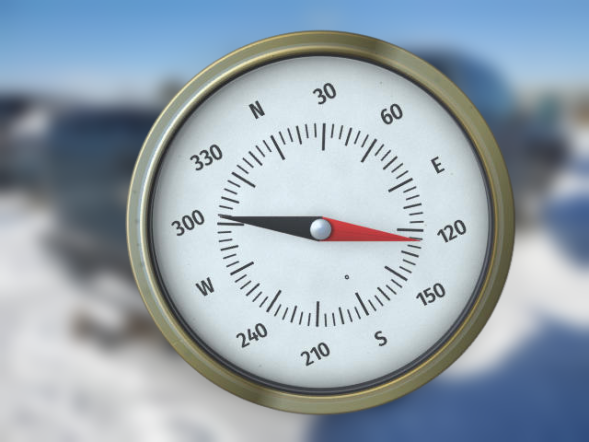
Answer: 125; °
